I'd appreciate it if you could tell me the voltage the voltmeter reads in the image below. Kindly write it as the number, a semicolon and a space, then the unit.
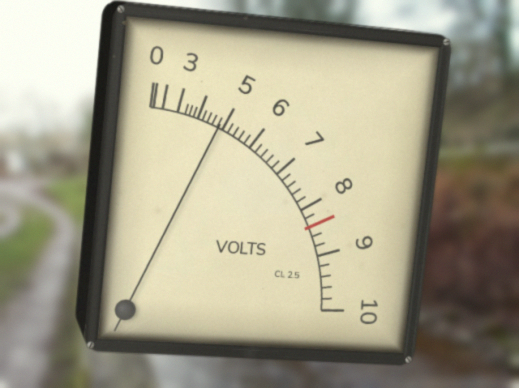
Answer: 4.8; V
